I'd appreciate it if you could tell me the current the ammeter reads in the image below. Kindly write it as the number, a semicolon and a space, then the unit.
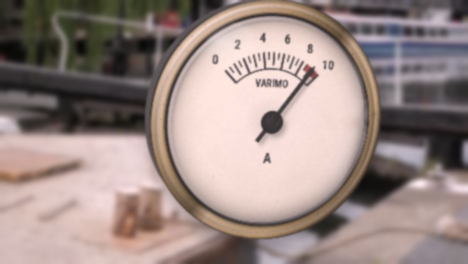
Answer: 9; A
